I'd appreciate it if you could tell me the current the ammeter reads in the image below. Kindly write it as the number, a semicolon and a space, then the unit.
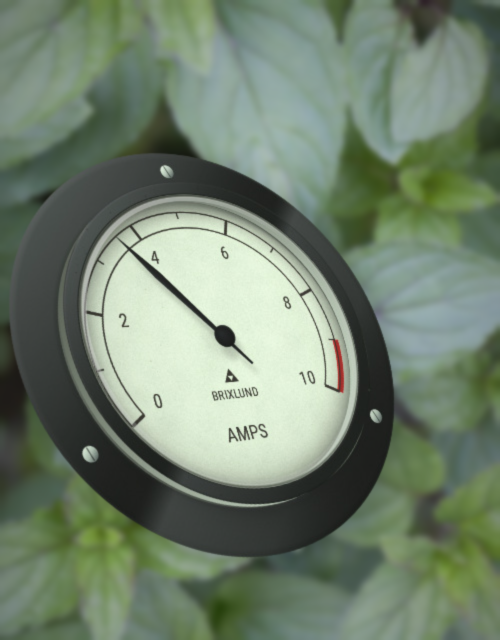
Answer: 3.5; A
